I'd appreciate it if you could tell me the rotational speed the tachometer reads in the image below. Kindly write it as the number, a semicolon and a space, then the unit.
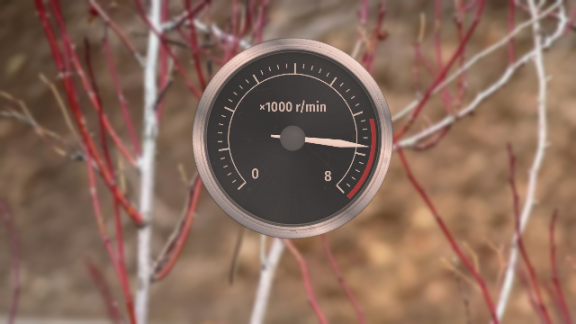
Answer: 6800; rpm
